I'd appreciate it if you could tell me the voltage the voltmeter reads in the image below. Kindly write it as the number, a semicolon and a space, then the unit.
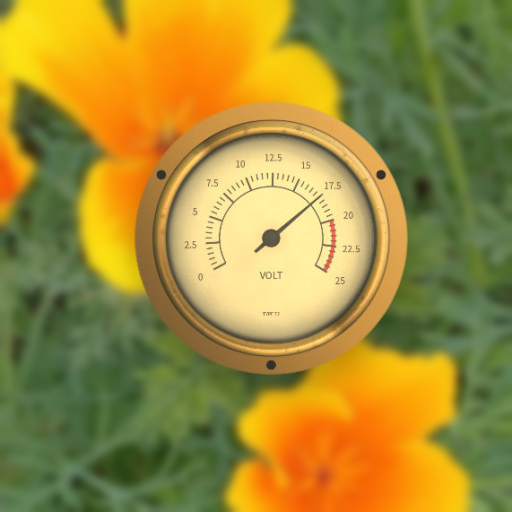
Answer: 17.5; V
